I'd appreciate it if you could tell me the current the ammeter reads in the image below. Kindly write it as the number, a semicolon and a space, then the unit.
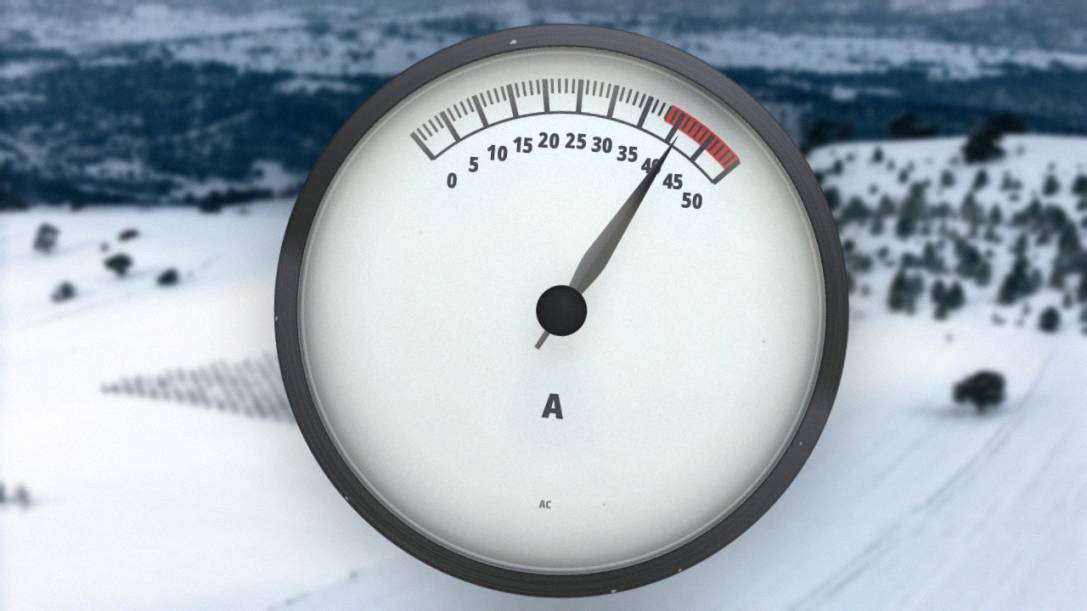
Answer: 41; A
